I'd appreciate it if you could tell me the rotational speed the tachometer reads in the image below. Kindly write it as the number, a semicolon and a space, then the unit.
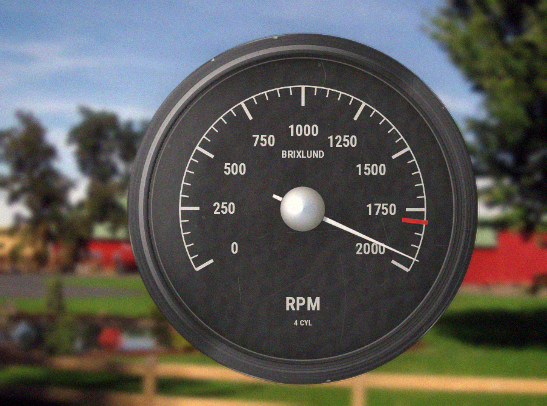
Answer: 1950; rpm
